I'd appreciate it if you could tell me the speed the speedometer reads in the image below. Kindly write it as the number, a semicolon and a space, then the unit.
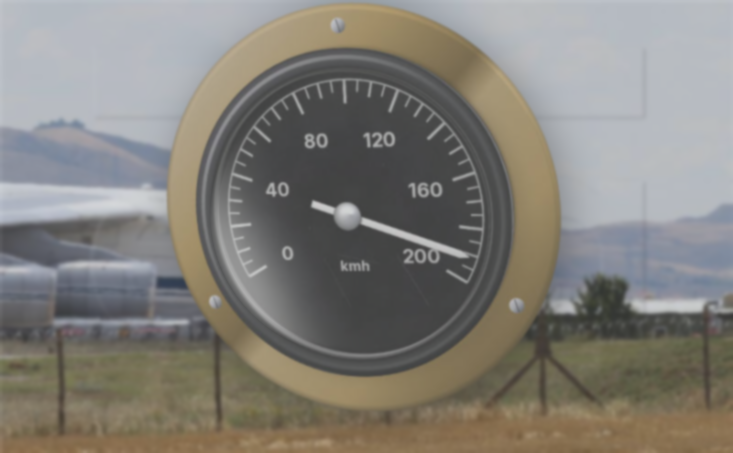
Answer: 190; km/h
